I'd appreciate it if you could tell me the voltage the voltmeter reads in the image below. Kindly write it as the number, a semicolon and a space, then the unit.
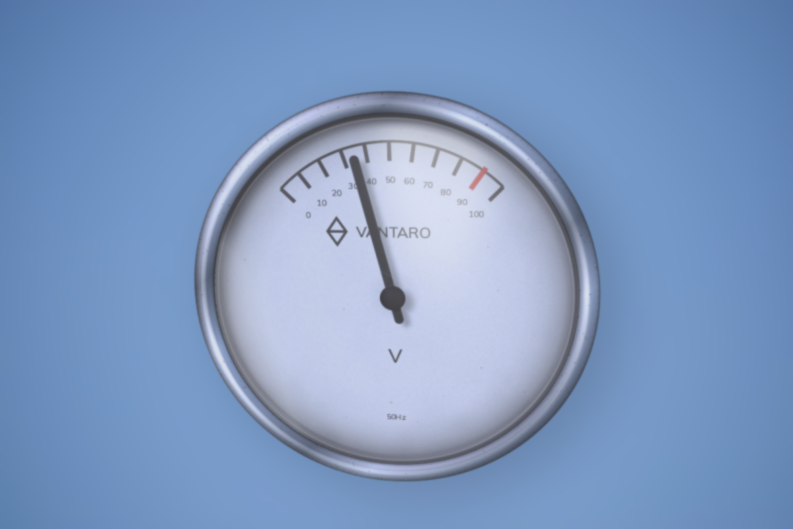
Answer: 35; V
